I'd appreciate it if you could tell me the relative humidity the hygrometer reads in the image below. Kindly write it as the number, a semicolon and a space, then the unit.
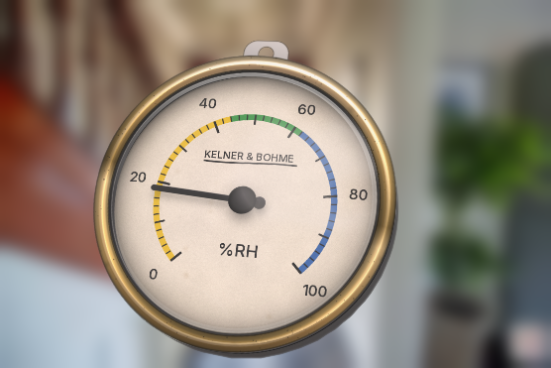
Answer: 18; %
